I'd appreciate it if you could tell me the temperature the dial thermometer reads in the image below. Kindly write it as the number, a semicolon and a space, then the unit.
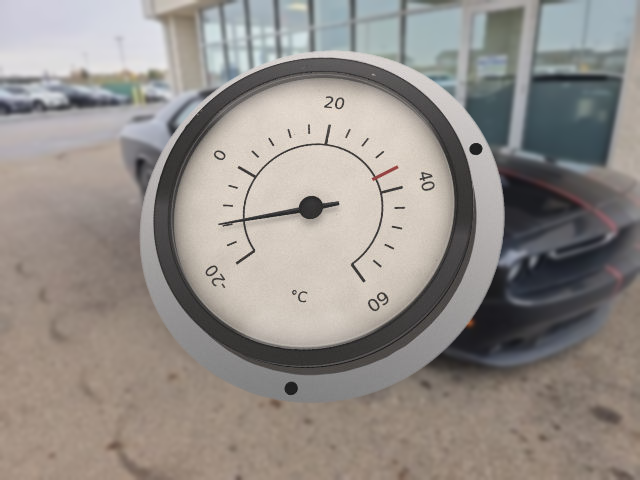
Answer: -12; °C
